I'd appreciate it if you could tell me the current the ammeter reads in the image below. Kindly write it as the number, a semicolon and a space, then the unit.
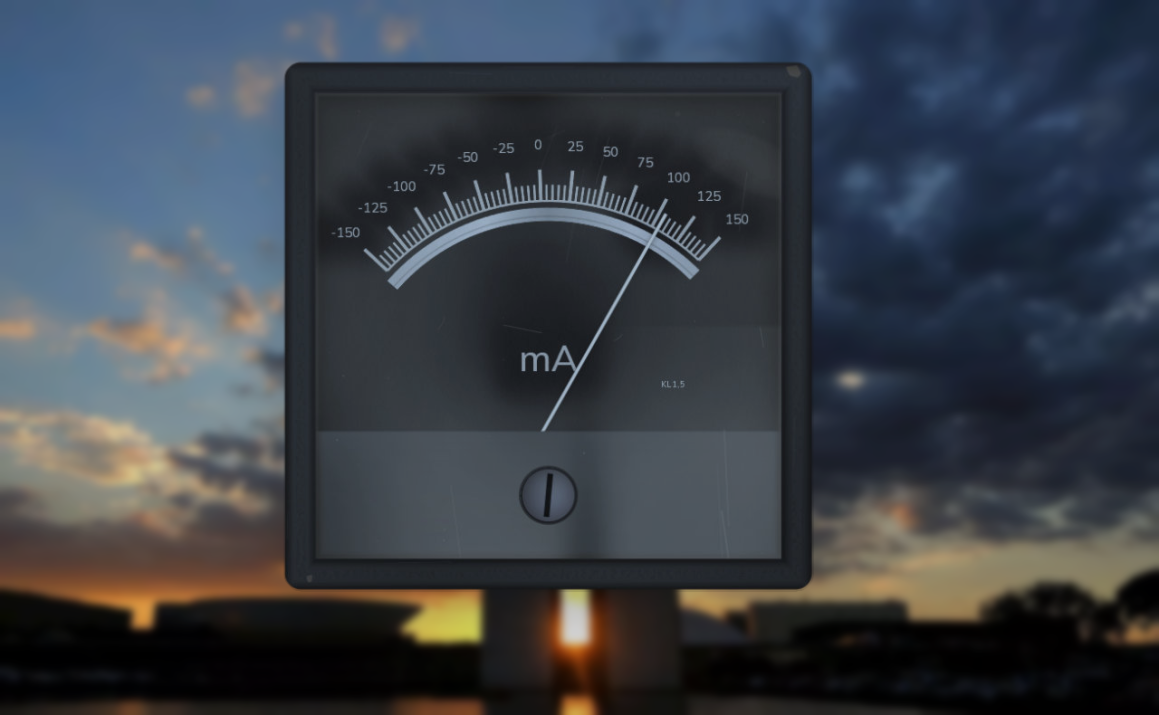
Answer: 105; mA
